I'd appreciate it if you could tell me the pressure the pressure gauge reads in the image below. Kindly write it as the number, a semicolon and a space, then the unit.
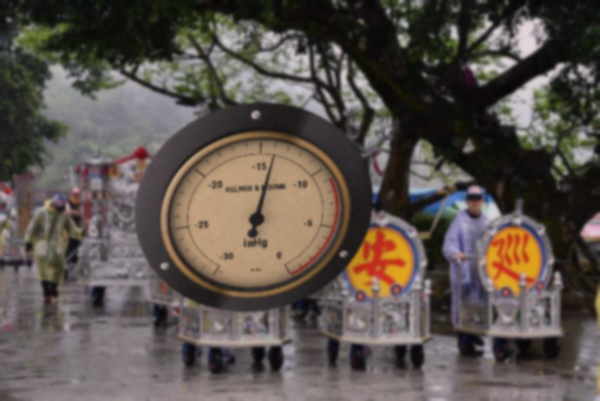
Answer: -14; inHg
